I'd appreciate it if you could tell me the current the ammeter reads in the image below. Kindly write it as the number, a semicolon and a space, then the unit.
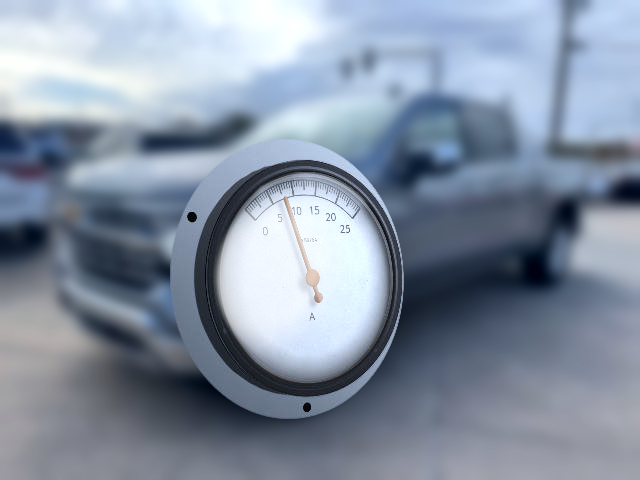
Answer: 7.5; A
